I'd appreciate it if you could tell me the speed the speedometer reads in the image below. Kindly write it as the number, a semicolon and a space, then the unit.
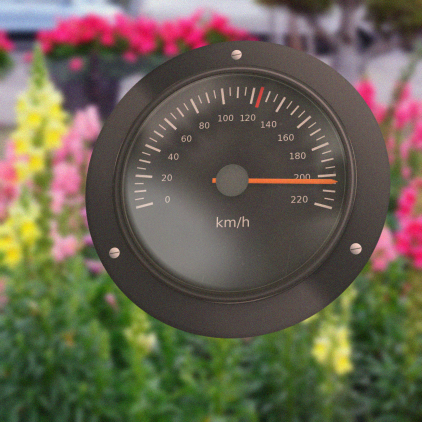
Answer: 205; km/h
